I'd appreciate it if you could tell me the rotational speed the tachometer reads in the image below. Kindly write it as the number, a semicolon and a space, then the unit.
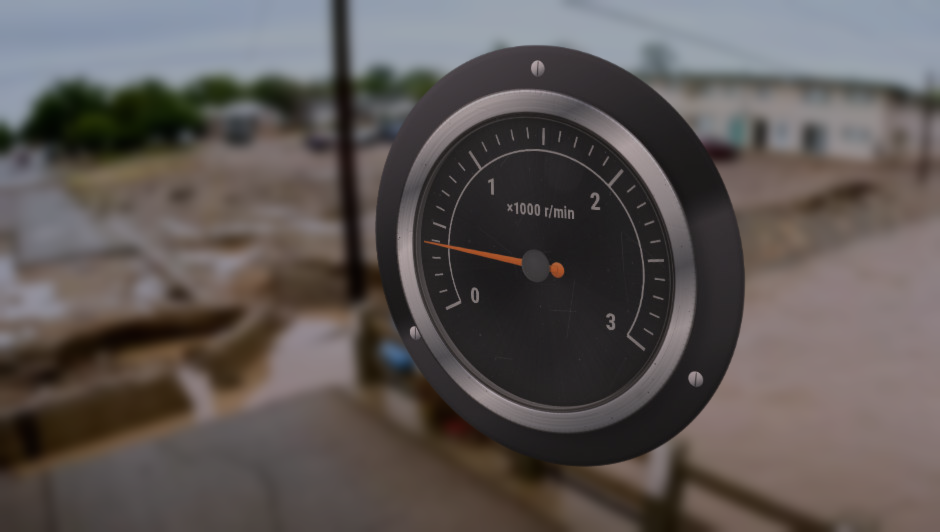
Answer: 400; rpm
